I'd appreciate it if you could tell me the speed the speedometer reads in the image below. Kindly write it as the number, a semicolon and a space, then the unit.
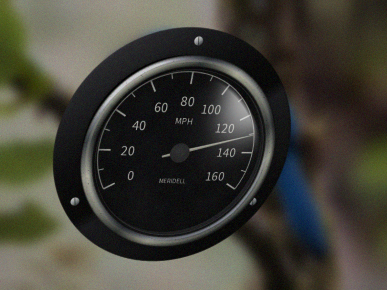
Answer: 130; mph
